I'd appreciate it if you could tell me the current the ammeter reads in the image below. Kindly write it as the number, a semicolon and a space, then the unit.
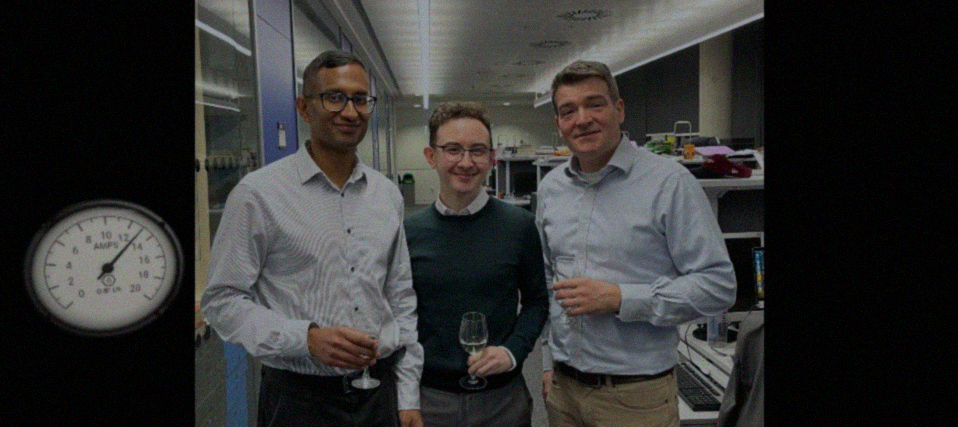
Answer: 13; A
